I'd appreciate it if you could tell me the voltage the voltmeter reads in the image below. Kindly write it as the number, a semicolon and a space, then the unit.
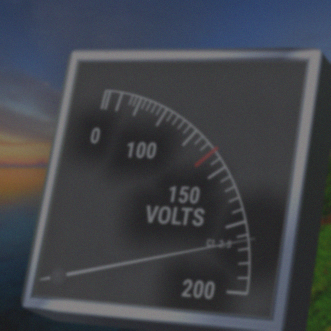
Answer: 182.5; V
